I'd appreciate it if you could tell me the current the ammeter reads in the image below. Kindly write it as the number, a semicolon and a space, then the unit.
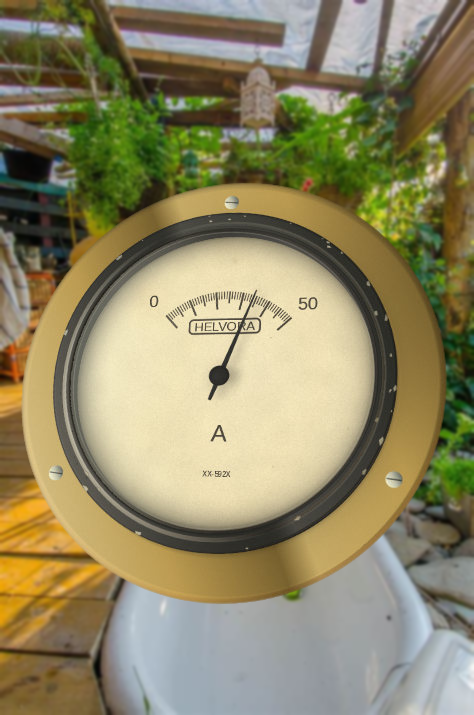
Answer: 35; A
